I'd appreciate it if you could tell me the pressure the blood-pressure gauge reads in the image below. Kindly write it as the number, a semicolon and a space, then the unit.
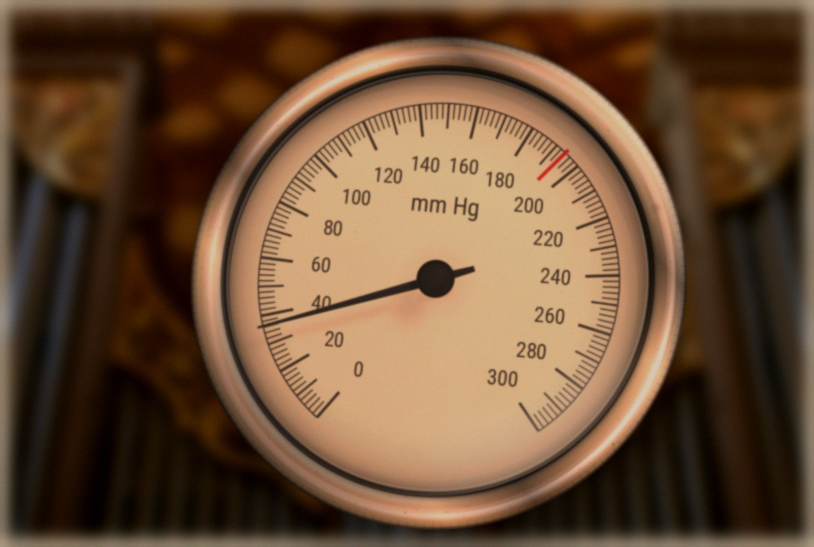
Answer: 36; mmHg
